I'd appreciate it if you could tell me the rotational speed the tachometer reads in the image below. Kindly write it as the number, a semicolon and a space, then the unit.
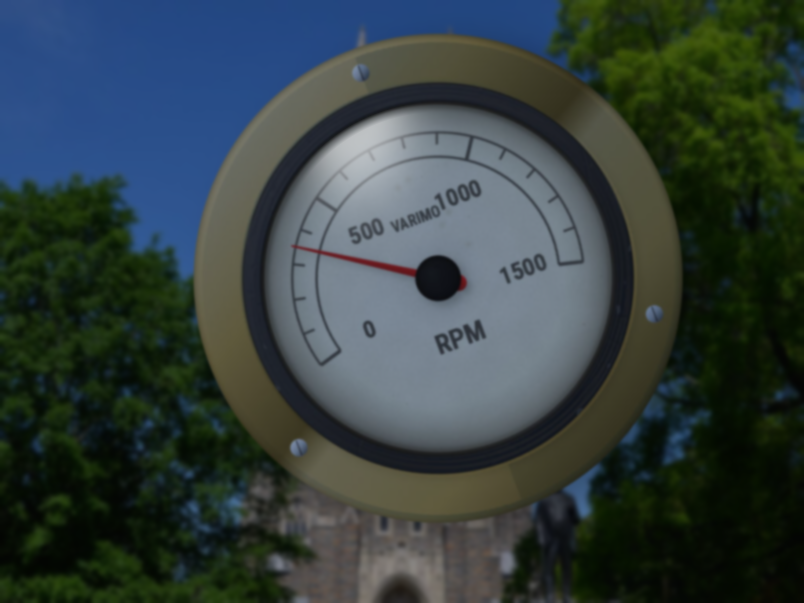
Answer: 350; rpm
